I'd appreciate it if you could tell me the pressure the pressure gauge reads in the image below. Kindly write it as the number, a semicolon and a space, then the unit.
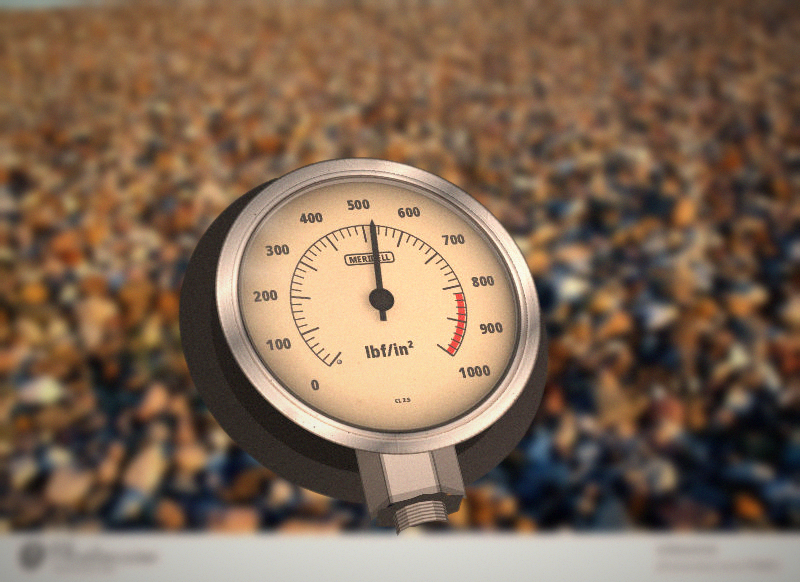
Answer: 520; psi
